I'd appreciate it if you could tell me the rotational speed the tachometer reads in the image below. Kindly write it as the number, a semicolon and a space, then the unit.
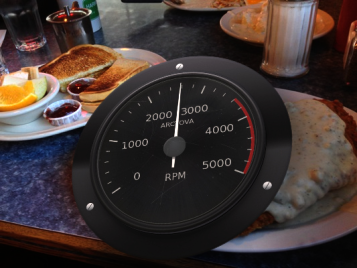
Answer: 2600; rpm
